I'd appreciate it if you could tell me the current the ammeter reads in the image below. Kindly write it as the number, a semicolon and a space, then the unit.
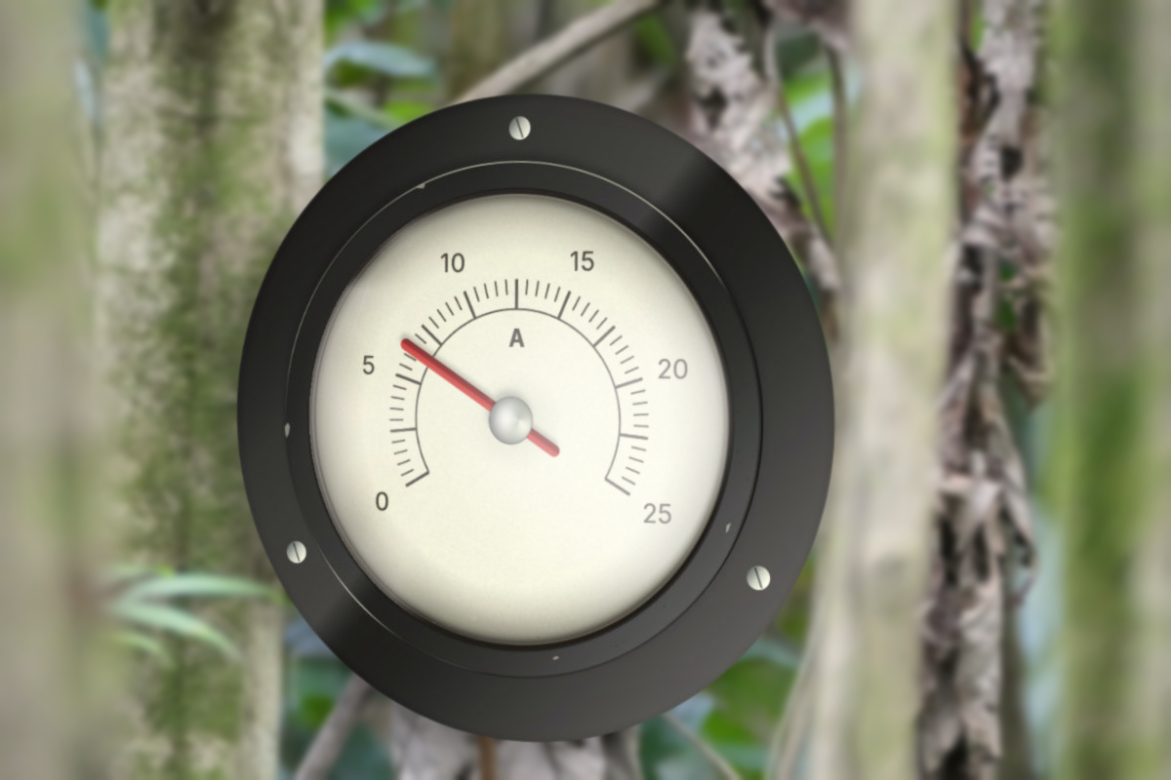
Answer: 6.5; A
